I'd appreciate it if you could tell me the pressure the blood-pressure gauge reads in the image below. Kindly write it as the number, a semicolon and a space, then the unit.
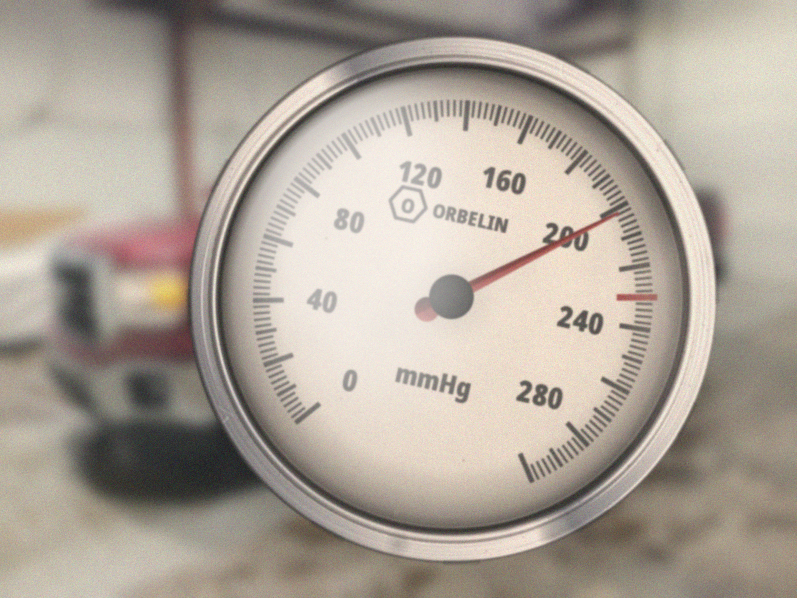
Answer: 202; mmHg
